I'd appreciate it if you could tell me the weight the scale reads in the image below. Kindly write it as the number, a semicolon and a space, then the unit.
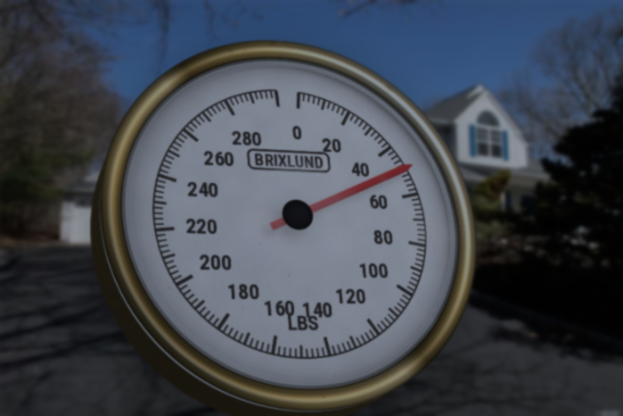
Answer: 50; lb
